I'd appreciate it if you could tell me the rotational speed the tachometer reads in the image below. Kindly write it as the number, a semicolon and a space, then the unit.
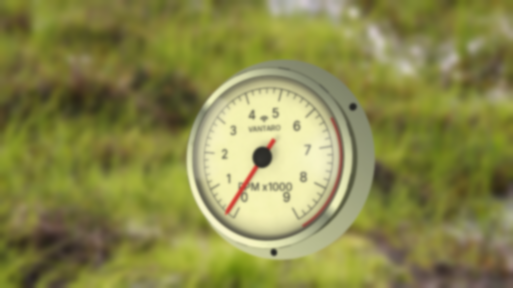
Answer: 200; rpm
